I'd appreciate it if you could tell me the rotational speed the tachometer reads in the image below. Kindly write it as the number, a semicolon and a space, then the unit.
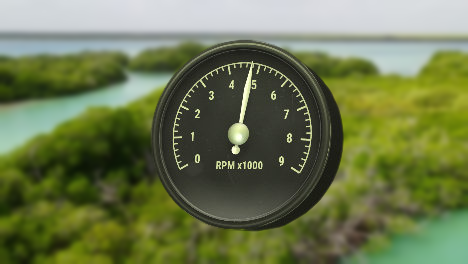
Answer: 4800; rpm
